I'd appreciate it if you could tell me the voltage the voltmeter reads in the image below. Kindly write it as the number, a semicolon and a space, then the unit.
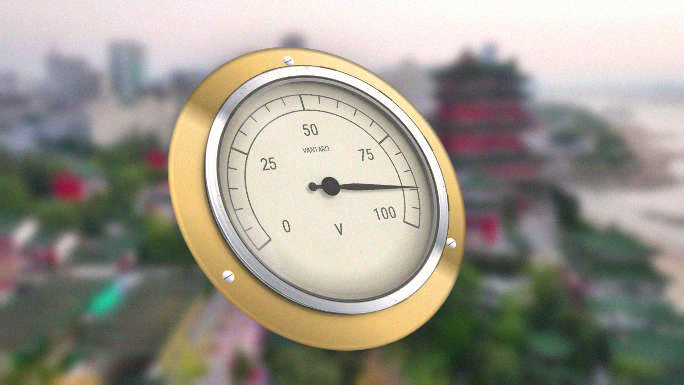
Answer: 90; V
